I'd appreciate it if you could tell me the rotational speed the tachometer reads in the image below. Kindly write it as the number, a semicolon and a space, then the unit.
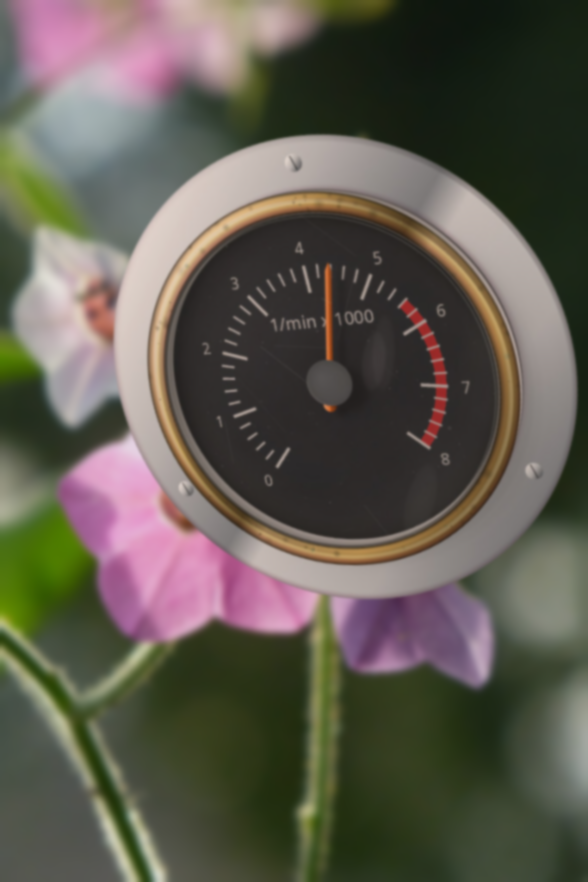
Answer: 4400; rpm
